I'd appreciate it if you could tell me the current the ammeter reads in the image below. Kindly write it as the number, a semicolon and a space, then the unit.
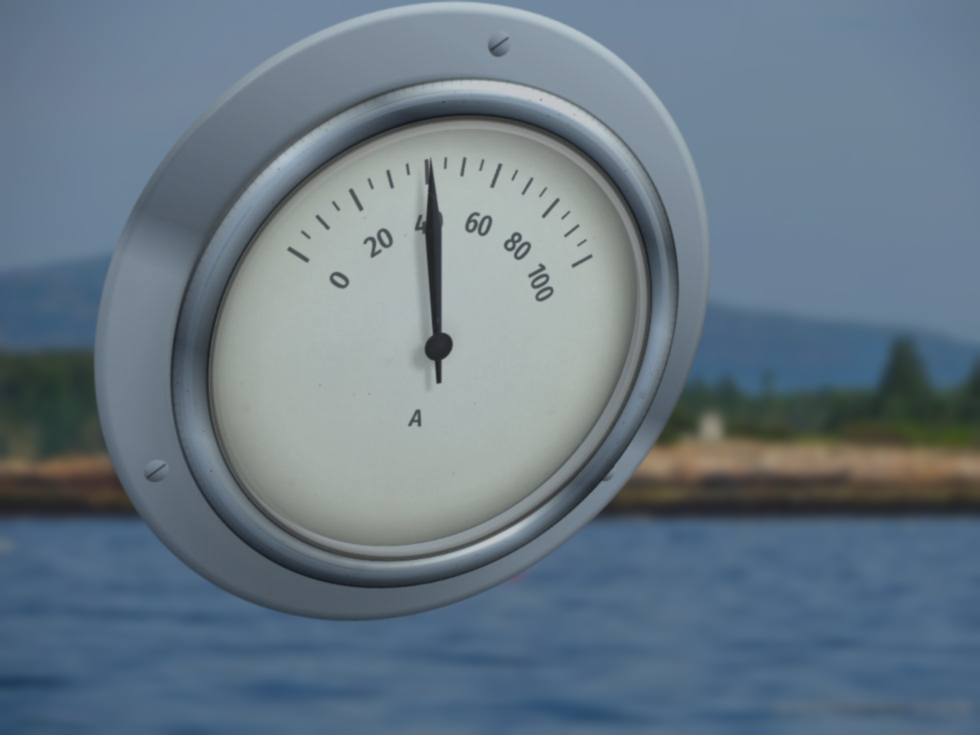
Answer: 40; A
